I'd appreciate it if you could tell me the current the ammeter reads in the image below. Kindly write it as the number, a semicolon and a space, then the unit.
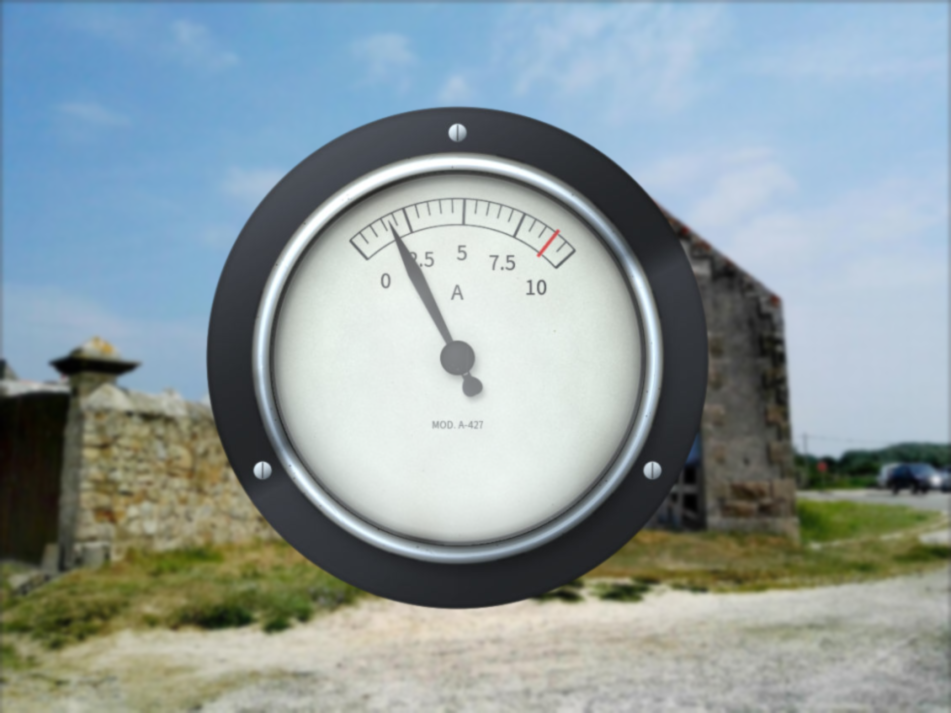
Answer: 1.75; A
